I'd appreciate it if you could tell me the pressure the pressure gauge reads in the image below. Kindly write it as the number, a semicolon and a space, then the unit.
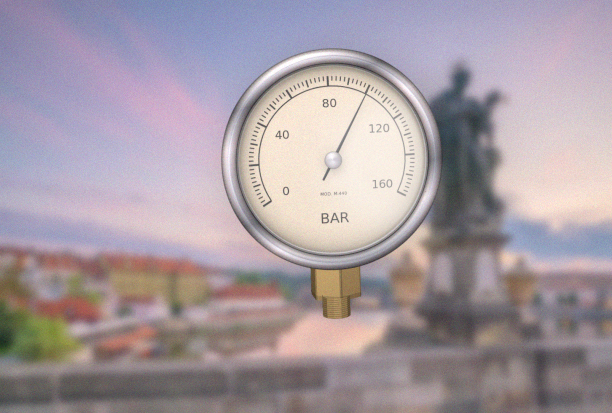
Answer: 100; bar
